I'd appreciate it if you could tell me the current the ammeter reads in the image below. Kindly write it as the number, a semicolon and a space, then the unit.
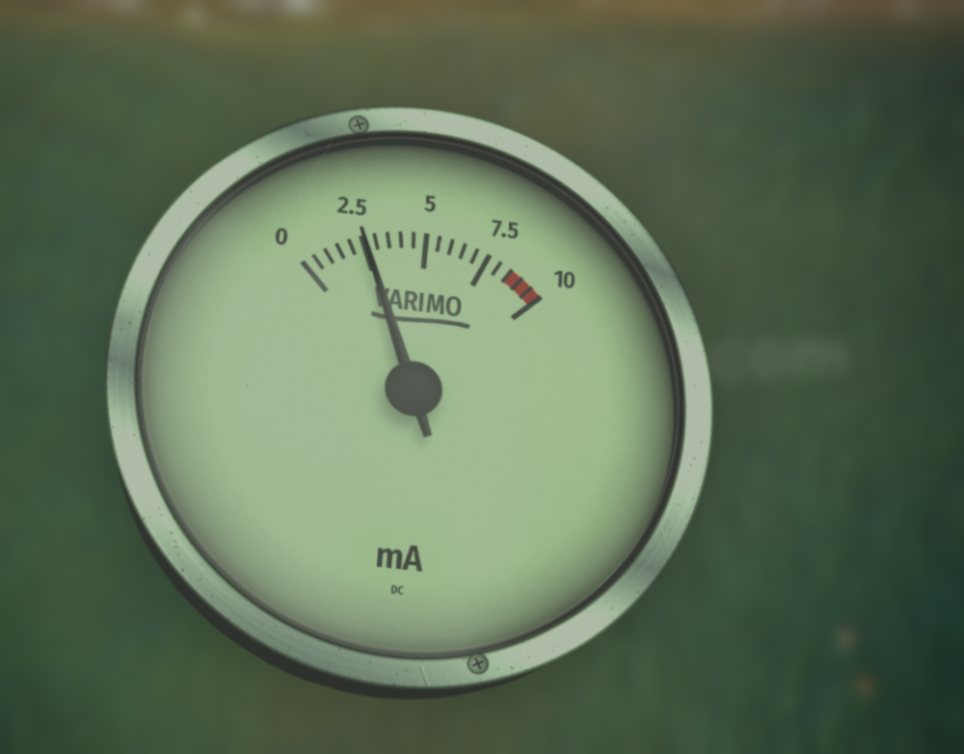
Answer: 2.5; mA
